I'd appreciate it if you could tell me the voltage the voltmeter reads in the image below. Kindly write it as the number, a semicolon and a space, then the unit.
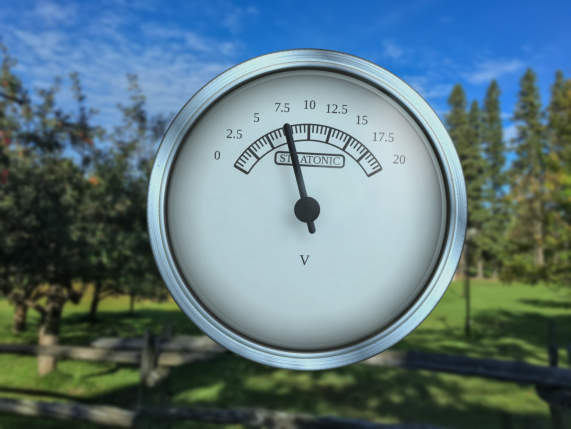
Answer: 7.5; V
